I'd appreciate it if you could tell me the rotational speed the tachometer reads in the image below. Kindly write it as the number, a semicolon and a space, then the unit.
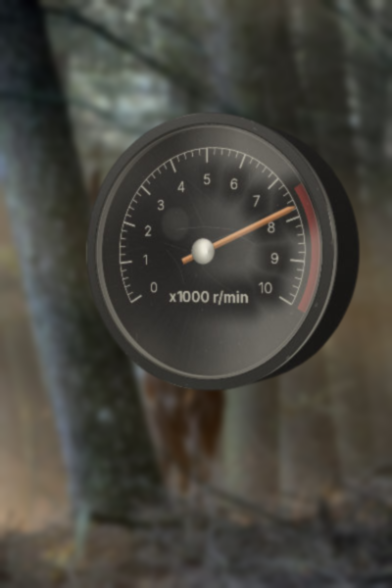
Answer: 7800; rpm
